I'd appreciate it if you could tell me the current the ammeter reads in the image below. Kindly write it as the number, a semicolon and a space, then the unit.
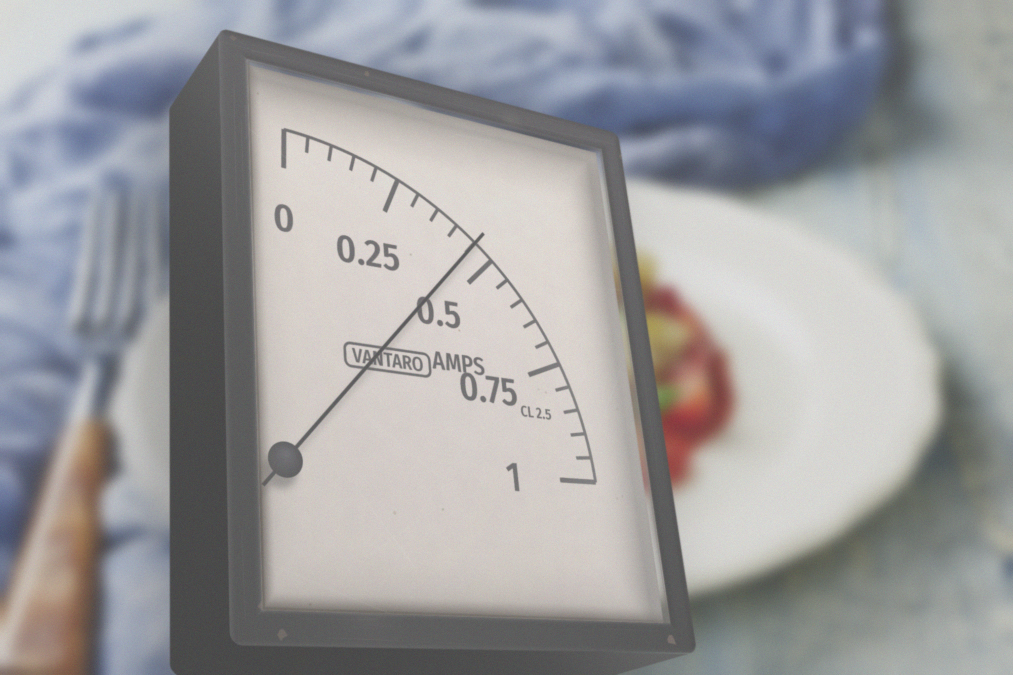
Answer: 0.45; A
